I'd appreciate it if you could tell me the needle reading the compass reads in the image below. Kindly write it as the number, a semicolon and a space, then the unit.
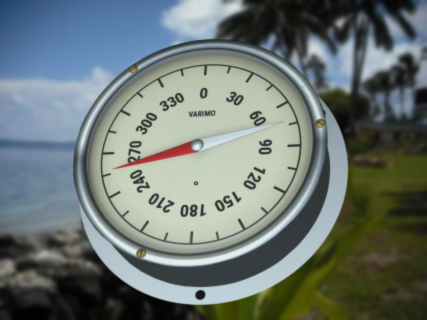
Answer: 255; °
